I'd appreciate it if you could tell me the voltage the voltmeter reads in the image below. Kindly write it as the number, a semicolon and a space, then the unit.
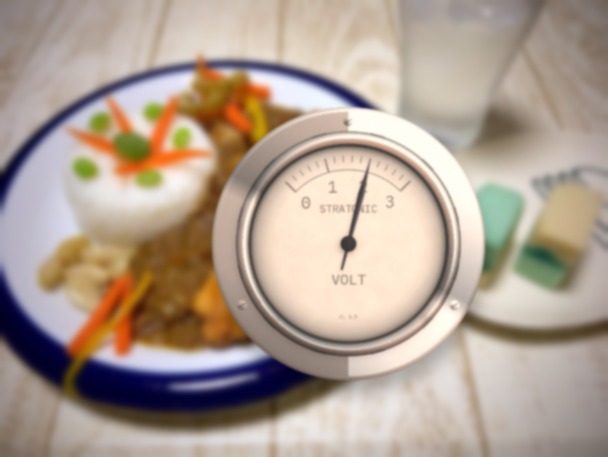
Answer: 2; V
